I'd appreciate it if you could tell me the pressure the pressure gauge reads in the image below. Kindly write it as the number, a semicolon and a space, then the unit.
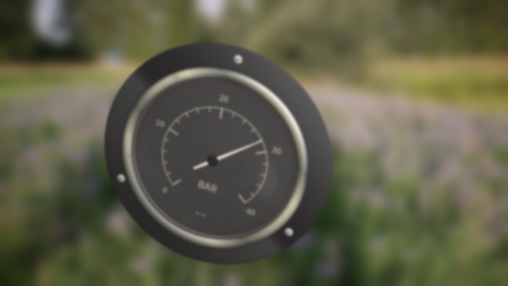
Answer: 28; bar
